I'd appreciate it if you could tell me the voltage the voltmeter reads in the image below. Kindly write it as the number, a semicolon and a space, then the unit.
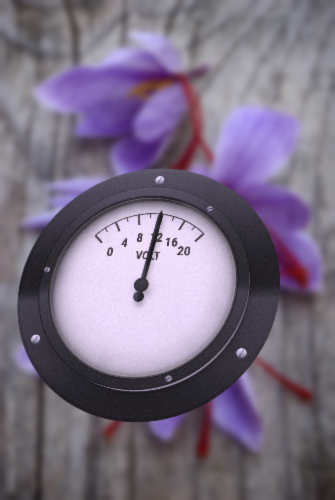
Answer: 12; V
